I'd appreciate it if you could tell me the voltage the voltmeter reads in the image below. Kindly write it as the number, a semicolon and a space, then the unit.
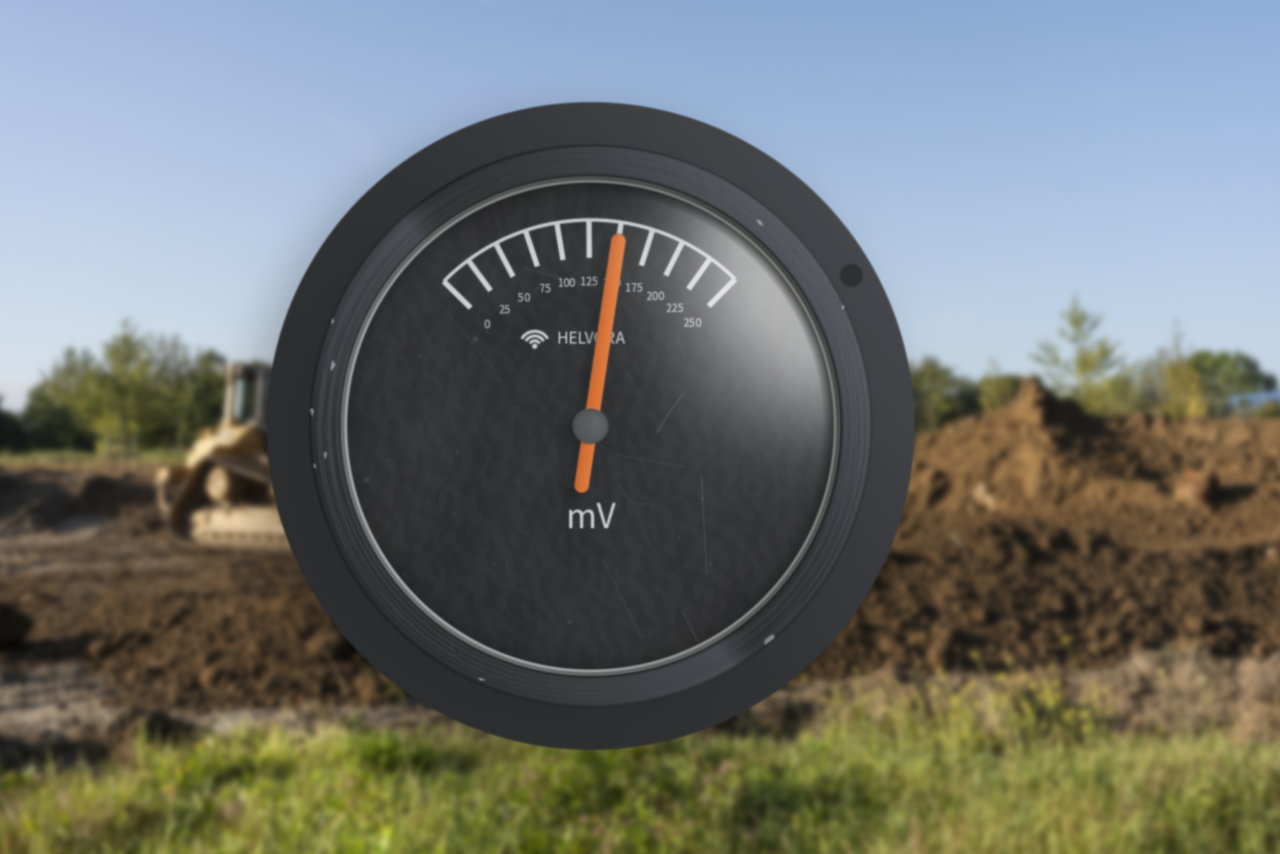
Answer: 150; mV
